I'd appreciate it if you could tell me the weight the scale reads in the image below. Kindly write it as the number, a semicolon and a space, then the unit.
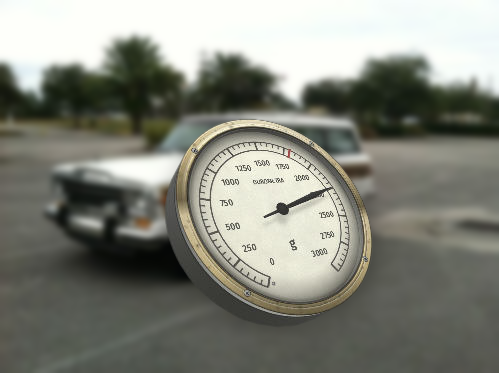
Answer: 2250; g
